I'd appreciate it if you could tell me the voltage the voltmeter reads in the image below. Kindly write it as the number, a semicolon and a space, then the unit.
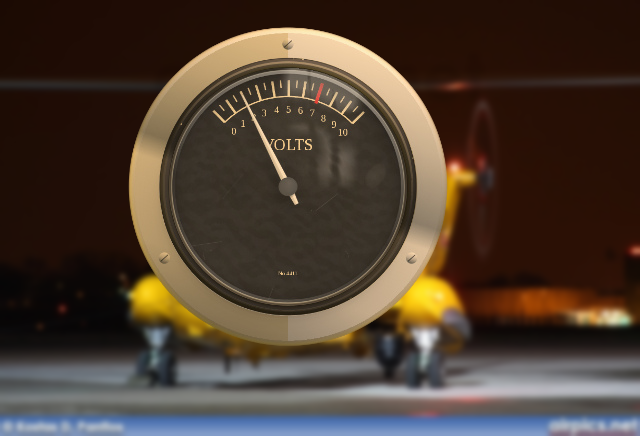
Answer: 2; V
